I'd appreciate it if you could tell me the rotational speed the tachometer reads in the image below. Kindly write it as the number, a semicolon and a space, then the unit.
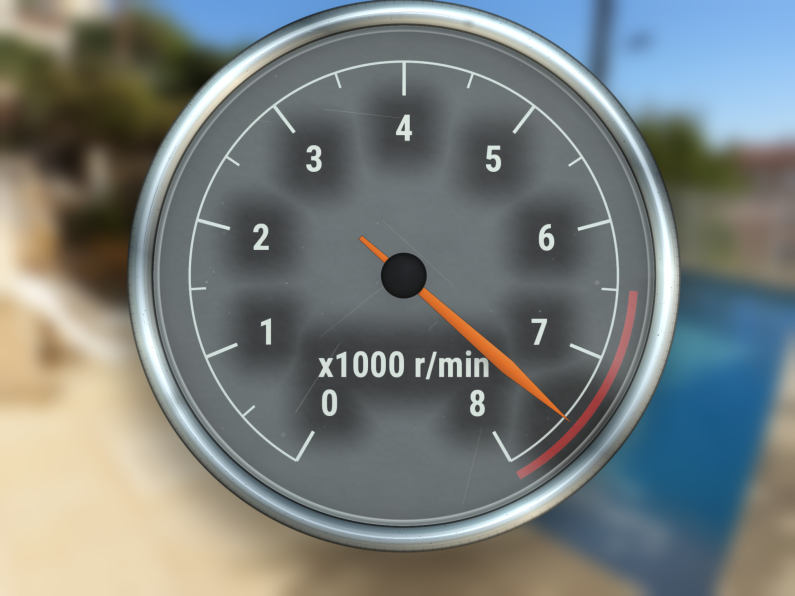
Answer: 7500; rpm
